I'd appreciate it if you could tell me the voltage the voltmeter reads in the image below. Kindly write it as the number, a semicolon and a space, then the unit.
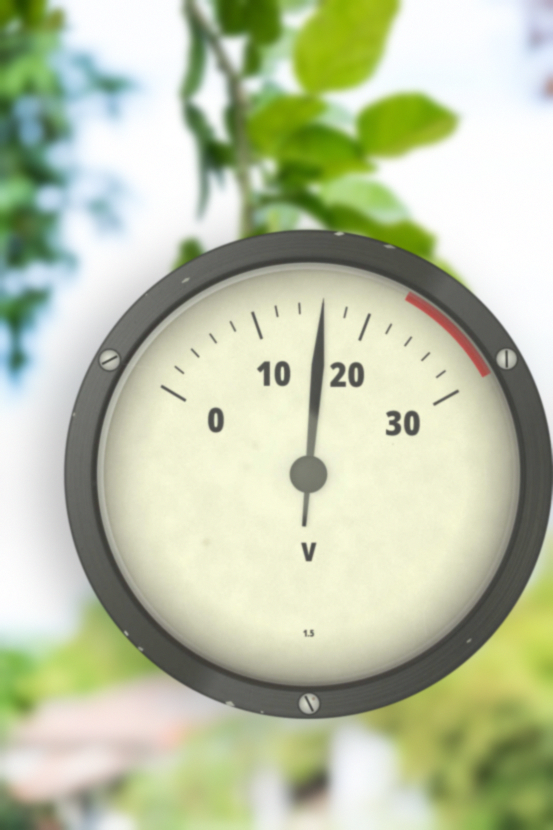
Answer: 16; V
